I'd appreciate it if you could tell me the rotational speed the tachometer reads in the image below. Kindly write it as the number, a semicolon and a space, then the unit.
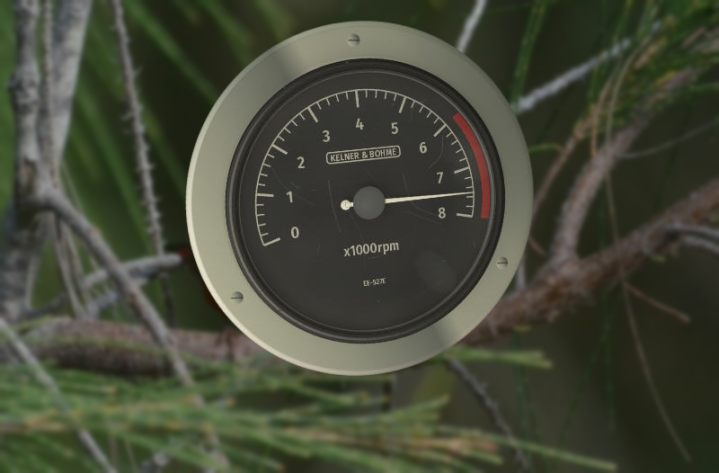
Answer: 7500; rpm
